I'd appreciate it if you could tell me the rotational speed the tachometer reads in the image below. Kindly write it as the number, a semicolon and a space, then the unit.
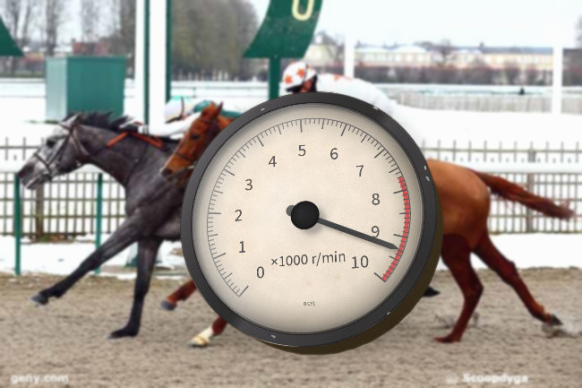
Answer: 9300; rpm
